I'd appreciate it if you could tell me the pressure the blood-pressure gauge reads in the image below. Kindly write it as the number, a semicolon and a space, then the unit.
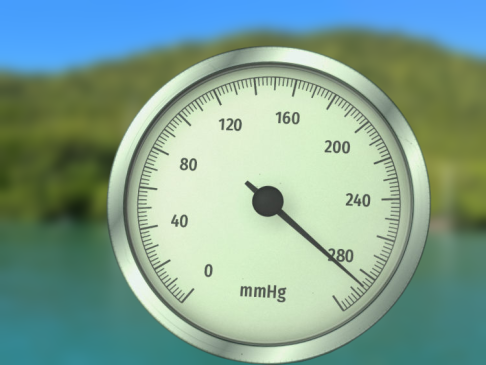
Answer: 286; mmHg
